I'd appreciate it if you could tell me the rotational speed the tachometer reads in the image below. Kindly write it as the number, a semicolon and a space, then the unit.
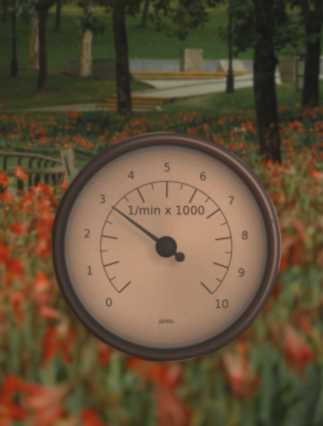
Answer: 3000; rpm
